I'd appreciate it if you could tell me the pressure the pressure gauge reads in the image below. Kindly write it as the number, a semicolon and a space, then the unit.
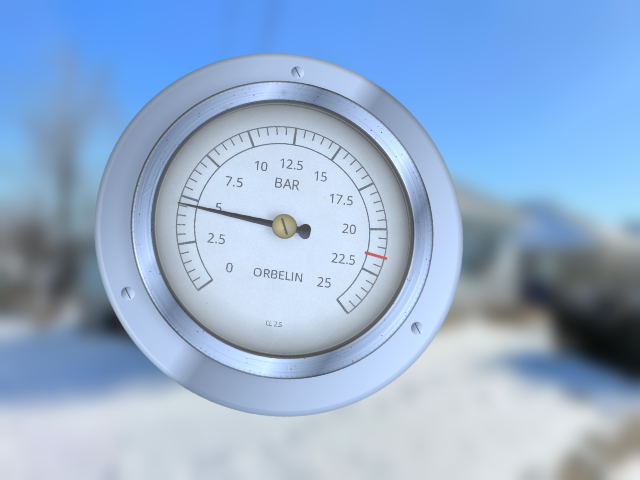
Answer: 4.5; bar
